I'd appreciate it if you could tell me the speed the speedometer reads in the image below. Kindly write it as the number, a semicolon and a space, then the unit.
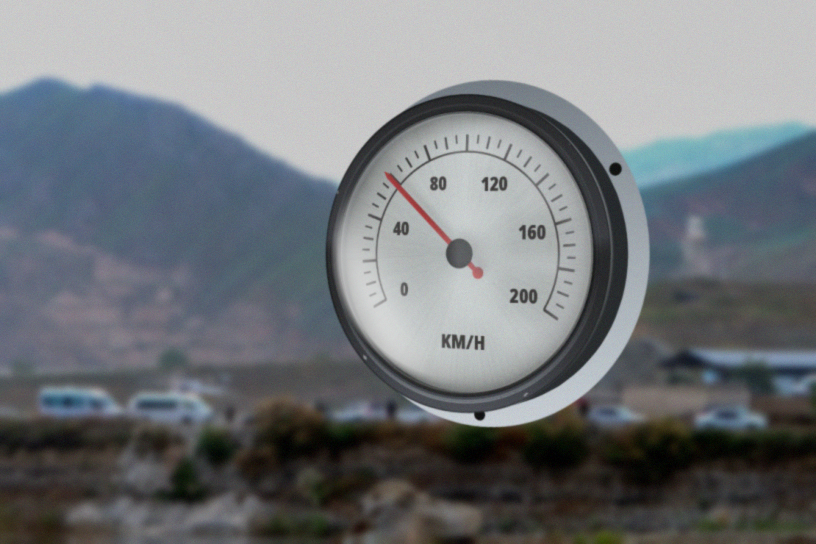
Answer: 60; km/h
